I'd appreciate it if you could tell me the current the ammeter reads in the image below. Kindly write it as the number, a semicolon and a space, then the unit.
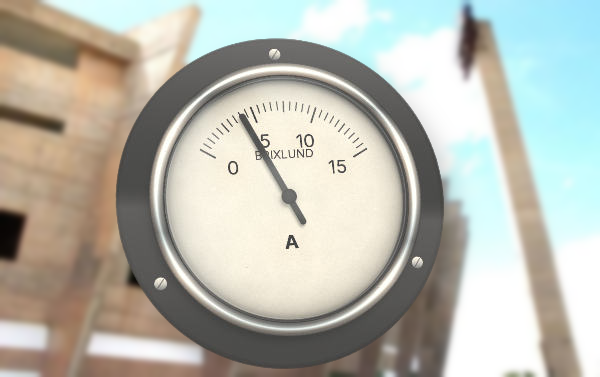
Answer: 4; A
